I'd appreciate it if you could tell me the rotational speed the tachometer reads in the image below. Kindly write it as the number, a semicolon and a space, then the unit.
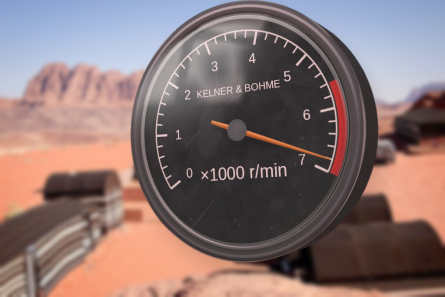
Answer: 6800; rpm
